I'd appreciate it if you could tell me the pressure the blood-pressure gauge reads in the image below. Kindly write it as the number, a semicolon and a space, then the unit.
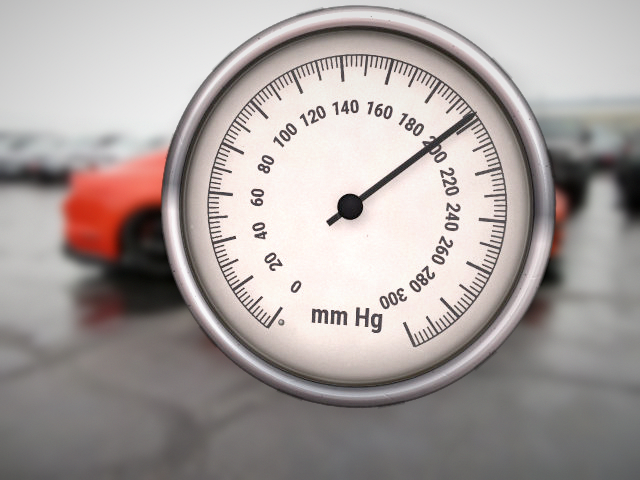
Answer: 198; mmHg
